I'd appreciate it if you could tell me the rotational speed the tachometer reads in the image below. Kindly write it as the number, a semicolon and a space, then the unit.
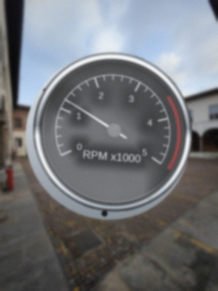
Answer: 1200; rpm
